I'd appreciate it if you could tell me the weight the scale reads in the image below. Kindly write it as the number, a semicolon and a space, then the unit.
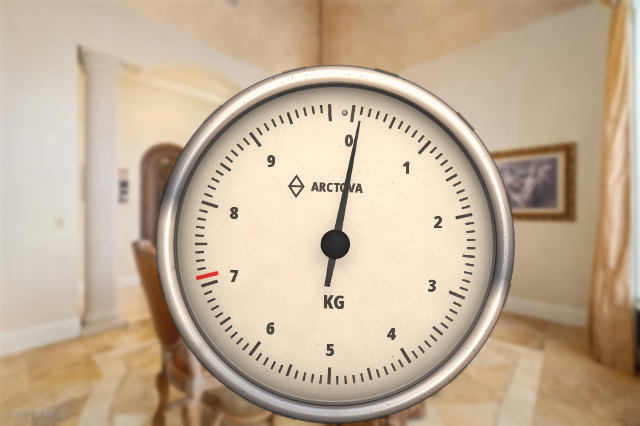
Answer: 0.1; kg
